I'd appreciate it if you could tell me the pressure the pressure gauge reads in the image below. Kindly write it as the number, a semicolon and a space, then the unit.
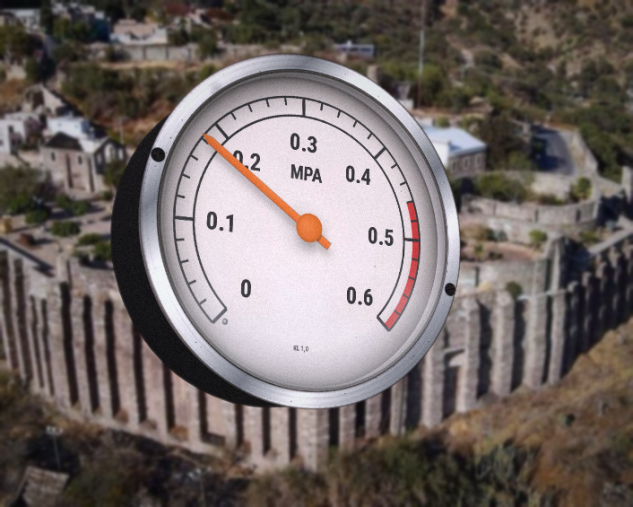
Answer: 0.18; MPa
